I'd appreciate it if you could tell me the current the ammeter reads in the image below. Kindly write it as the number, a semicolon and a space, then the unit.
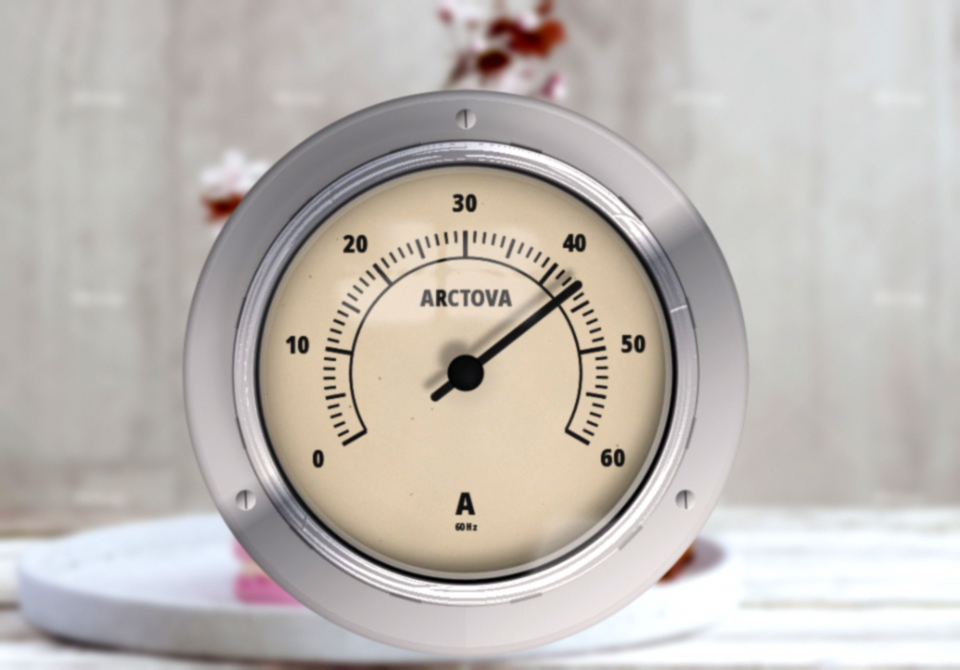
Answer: 43; A
